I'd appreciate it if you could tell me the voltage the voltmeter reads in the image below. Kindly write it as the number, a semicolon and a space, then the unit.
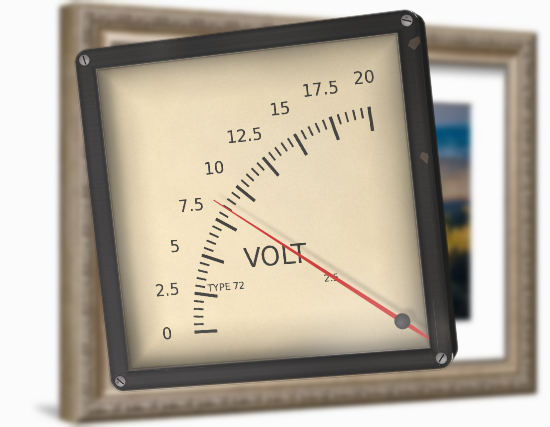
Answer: 8.5; V
